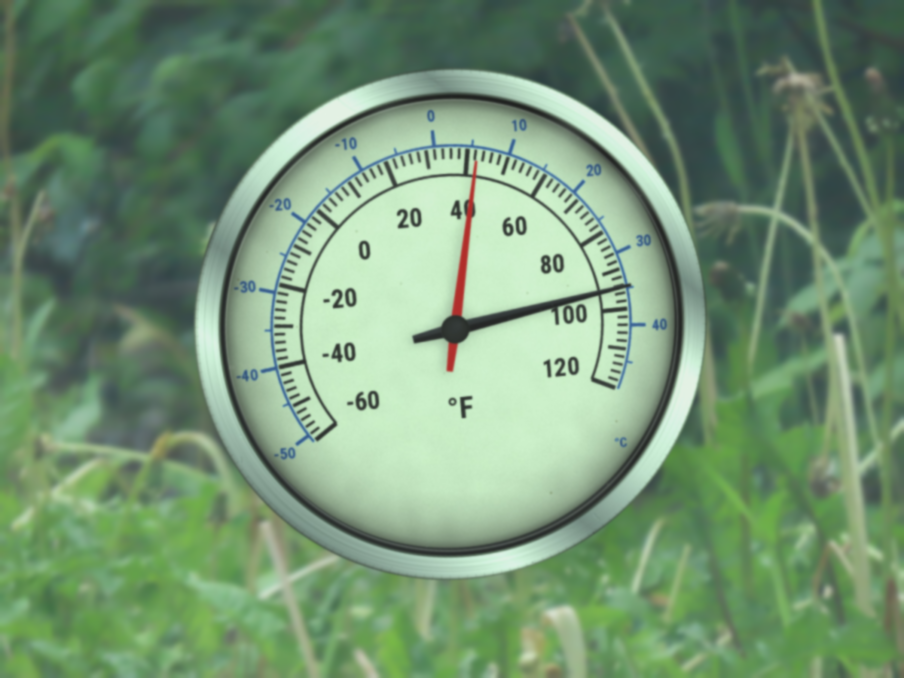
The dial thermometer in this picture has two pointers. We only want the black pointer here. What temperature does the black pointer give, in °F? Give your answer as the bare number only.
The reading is 94
